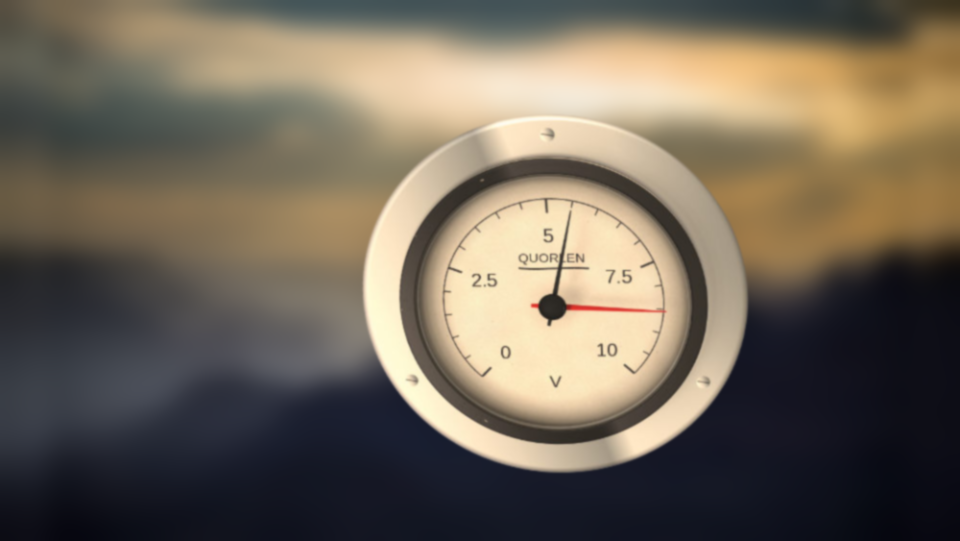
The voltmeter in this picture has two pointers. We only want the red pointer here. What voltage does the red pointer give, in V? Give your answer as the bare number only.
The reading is 8.5
